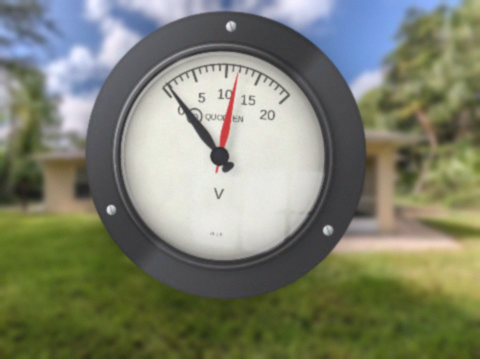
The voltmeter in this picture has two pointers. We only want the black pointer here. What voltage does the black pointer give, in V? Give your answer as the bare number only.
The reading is 1
